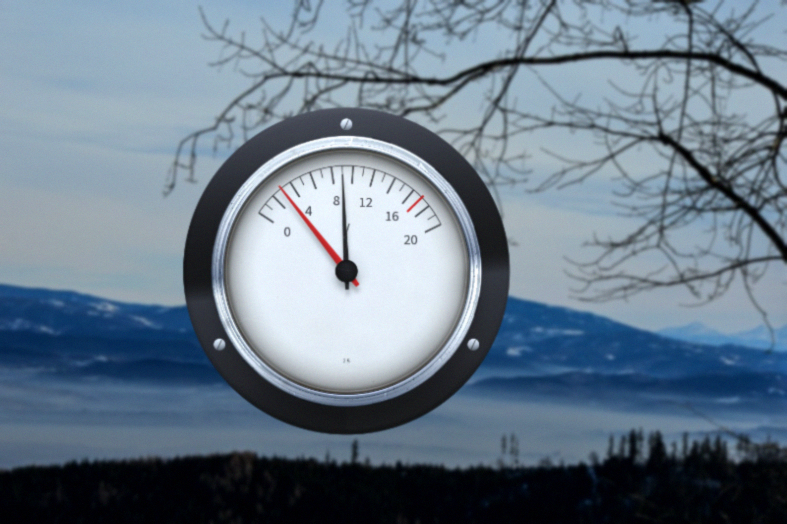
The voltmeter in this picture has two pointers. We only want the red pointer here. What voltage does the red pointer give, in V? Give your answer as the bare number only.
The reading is 3
